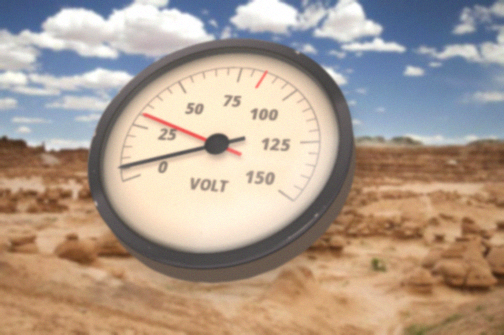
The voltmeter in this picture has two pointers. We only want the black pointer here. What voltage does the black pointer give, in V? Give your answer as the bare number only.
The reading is 5
